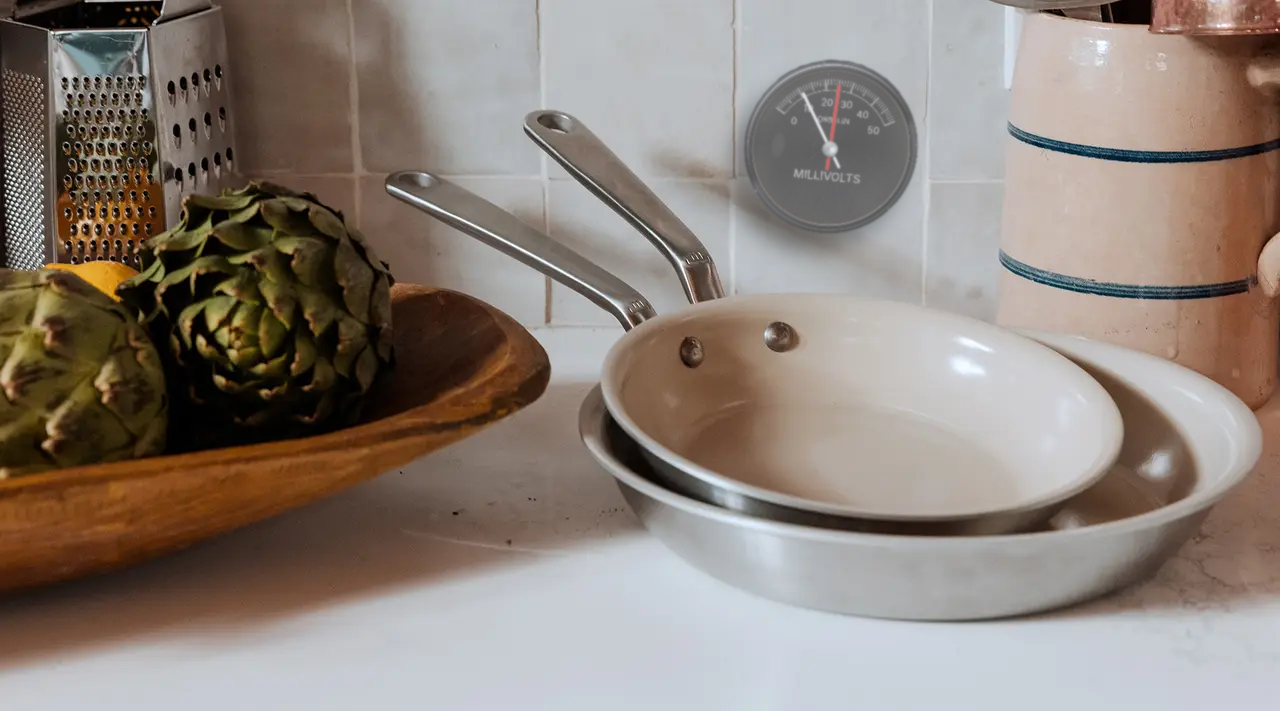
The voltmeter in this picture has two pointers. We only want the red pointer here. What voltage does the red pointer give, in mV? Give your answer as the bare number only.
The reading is 25
